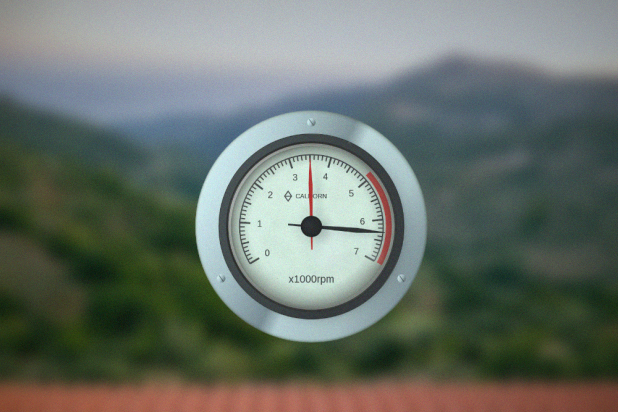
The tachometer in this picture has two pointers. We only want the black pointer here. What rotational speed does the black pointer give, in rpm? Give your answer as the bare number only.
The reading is 6300
